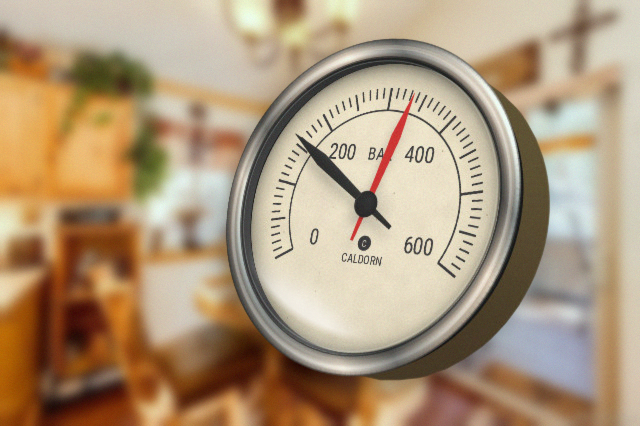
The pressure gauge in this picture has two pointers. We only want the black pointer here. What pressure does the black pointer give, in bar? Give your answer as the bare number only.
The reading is 160
